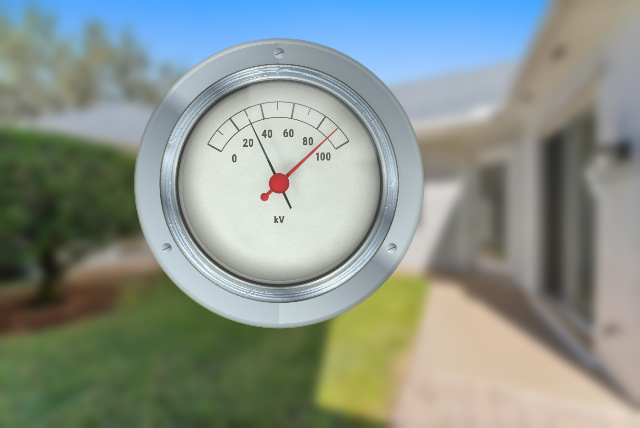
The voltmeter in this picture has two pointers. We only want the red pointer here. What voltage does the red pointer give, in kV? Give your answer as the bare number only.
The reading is 90
